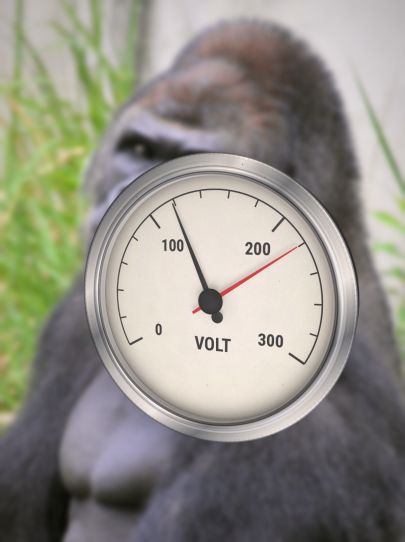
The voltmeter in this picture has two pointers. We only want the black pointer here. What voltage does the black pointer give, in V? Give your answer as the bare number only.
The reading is 120
